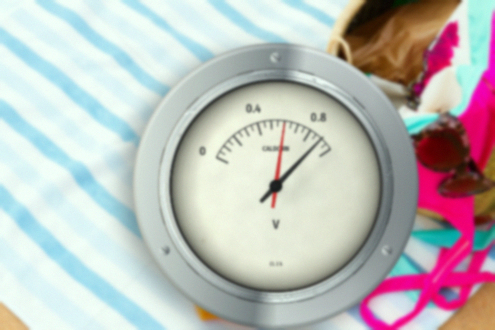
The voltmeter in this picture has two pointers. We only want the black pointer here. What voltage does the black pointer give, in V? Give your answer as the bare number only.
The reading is 0.9
